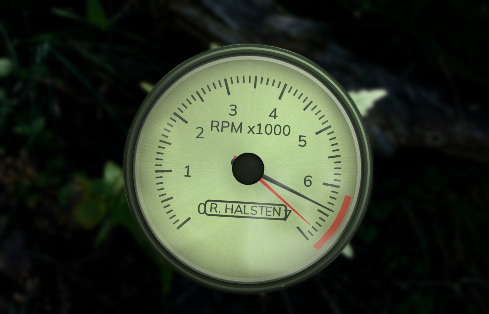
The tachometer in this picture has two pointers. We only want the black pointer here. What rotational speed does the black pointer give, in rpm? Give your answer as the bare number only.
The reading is 6400
